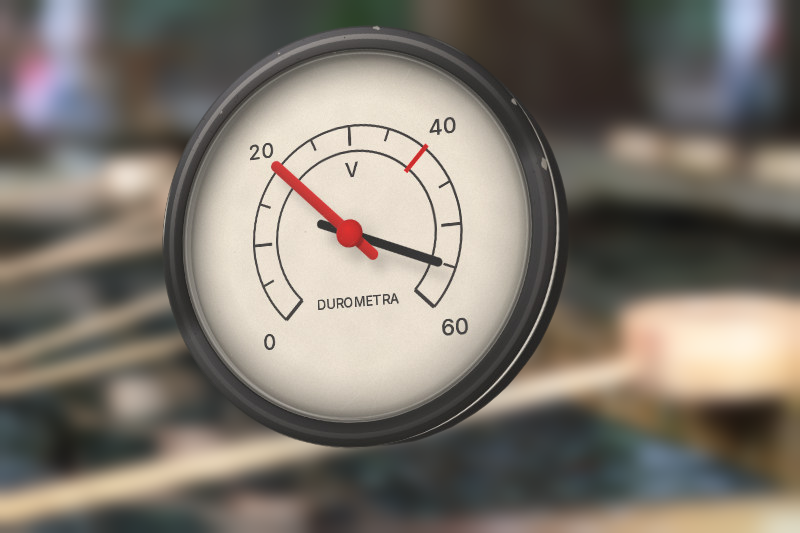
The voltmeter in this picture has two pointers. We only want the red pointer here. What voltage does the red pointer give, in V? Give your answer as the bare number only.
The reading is 20
